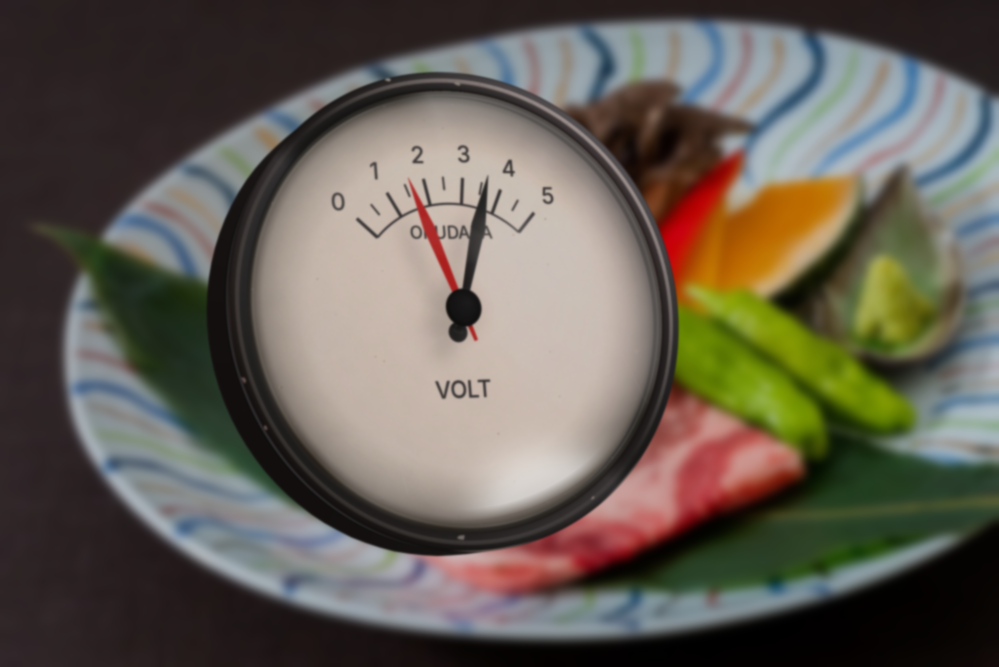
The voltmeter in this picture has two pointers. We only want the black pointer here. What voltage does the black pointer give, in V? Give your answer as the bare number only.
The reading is 3.5
